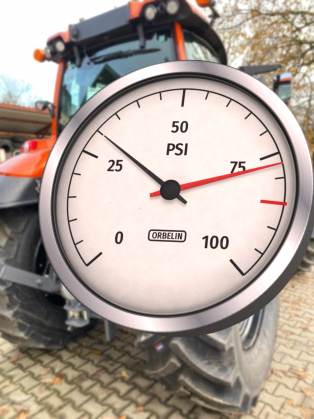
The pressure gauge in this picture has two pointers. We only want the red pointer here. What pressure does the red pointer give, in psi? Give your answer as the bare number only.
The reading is 77.5
